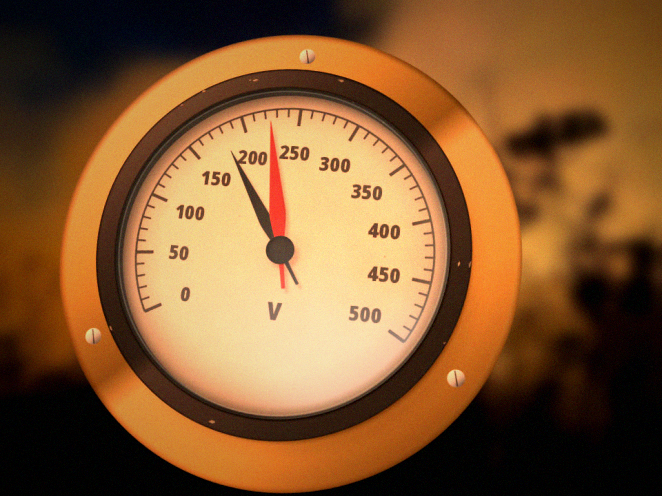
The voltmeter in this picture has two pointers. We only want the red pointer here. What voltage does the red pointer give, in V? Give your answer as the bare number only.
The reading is 225
